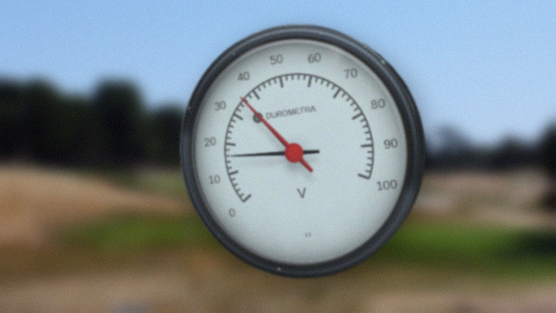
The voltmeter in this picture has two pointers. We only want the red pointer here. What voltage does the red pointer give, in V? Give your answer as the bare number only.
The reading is 36
